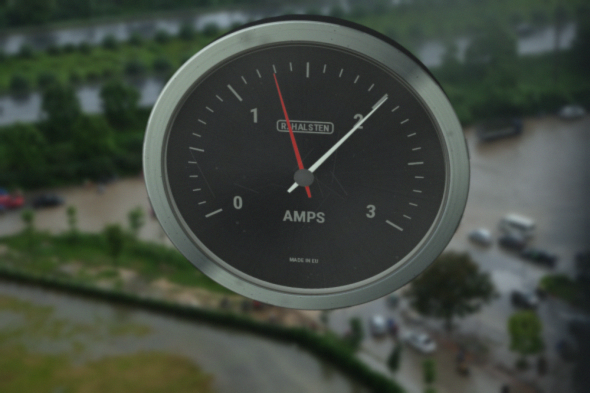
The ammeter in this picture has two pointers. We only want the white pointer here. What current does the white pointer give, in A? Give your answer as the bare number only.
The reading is 2
